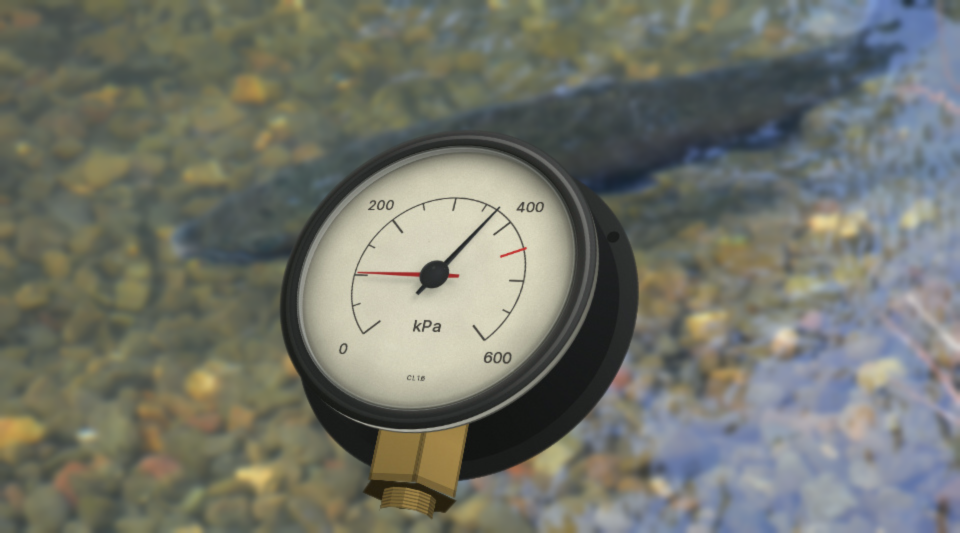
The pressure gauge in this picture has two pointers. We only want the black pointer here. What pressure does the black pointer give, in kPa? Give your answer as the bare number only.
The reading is 375
